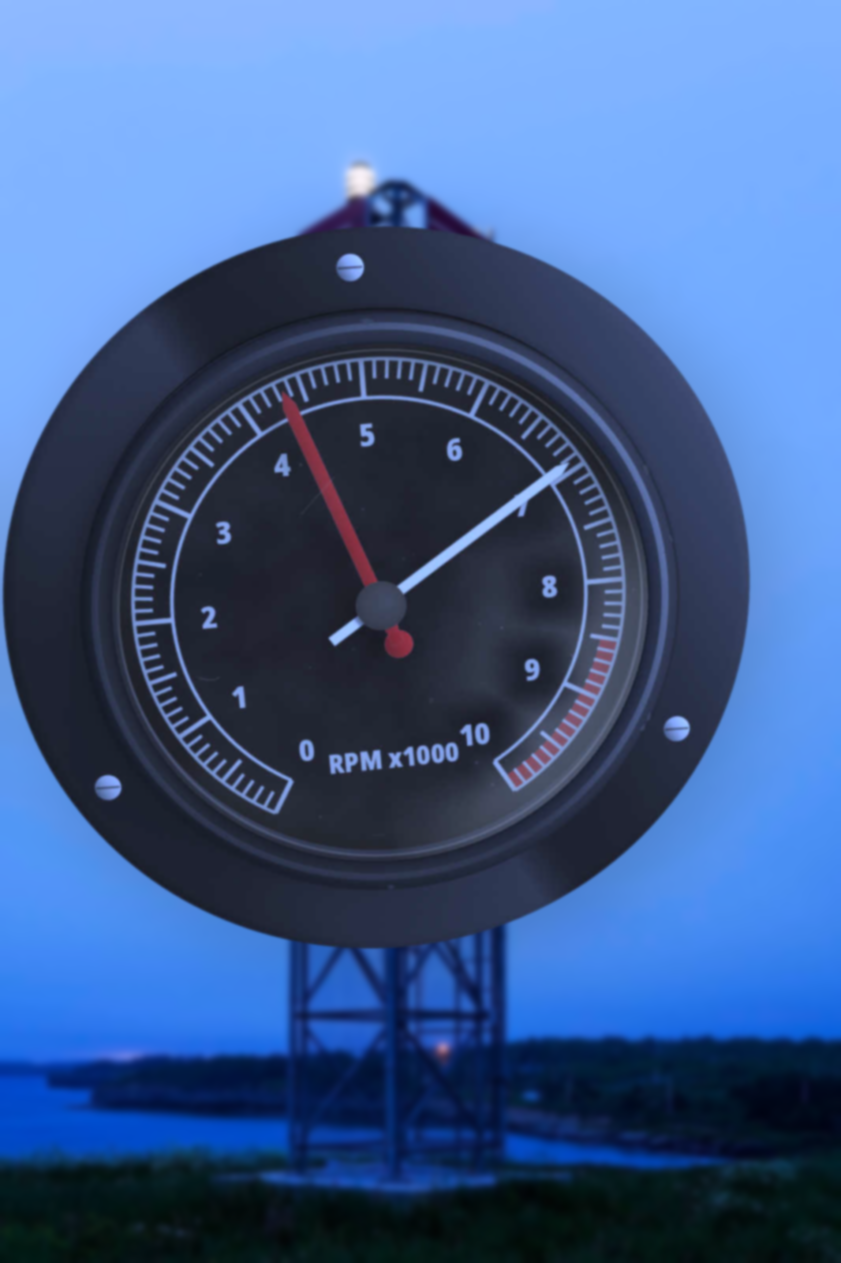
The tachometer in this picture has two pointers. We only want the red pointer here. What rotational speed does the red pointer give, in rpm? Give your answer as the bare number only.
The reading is 4350
